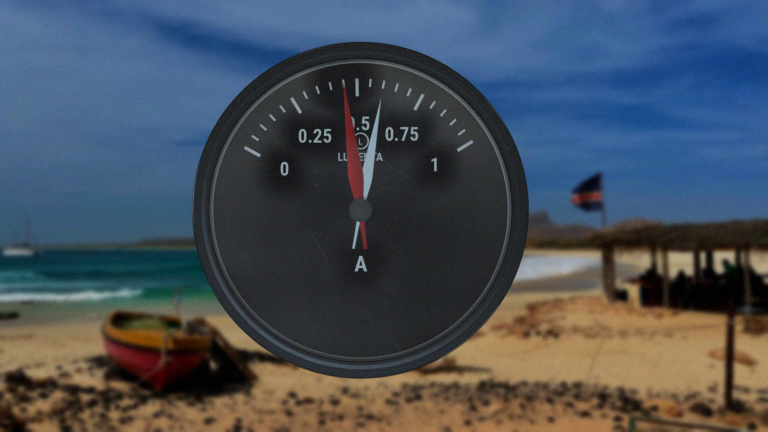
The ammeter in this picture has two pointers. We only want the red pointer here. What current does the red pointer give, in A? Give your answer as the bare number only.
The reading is 0.45
